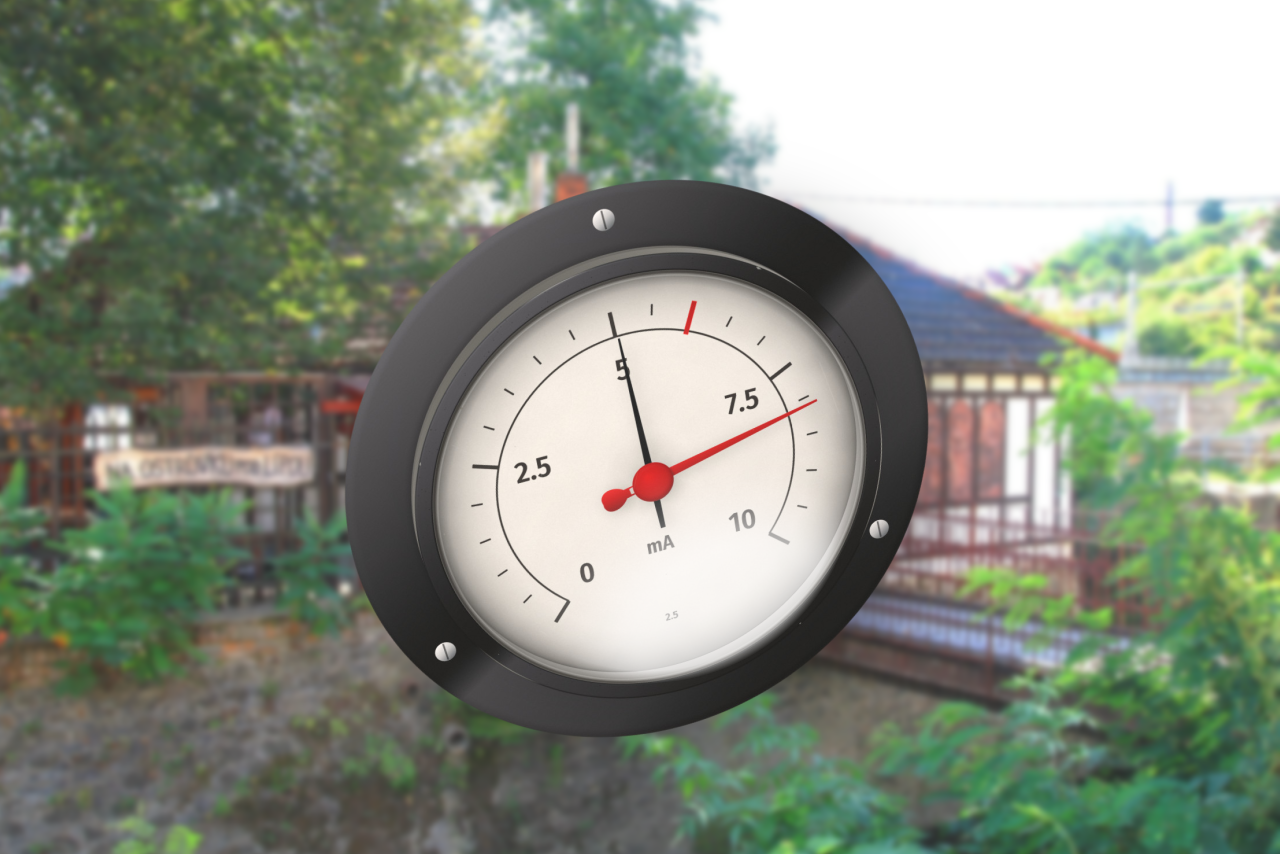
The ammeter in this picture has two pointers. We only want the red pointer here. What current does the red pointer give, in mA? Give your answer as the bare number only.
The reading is 8
